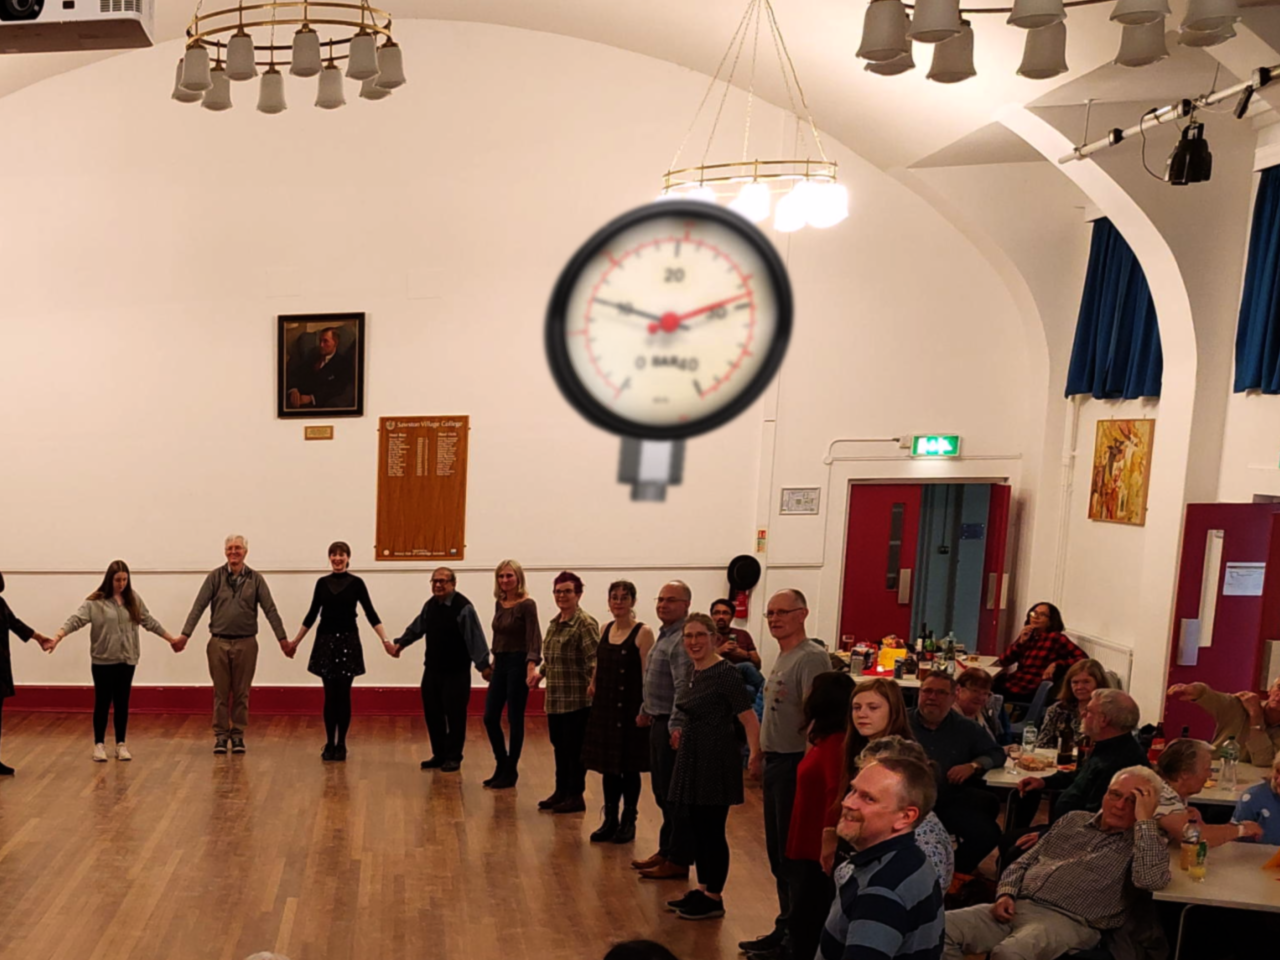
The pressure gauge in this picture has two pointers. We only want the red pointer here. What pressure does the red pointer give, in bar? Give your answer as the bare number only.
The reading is 29
